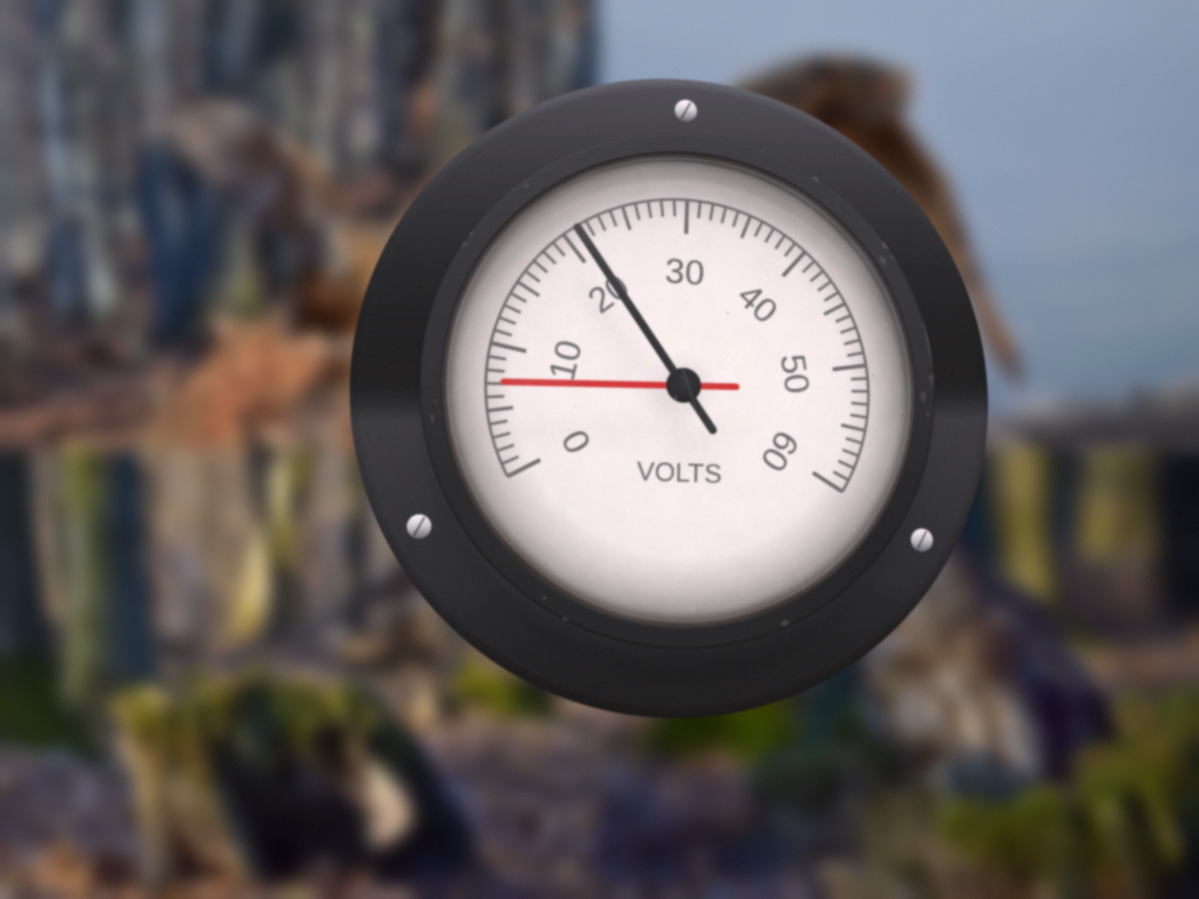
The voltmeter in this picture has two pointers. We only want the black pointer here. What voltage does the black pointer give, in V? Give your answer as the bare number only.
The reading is 21
